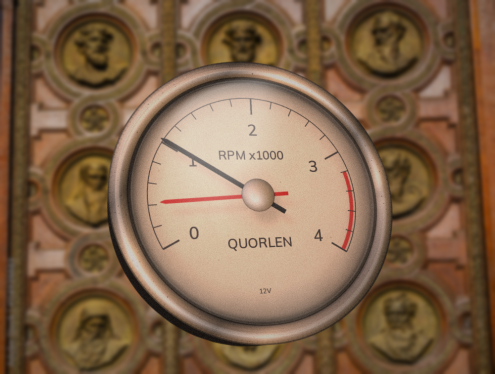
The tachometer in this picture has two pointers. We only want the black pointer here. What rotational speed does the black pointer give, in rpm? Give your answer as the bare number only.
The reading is 1000
